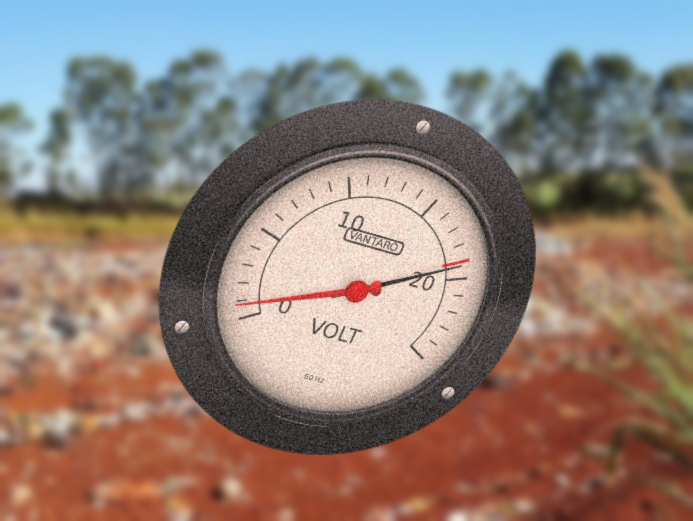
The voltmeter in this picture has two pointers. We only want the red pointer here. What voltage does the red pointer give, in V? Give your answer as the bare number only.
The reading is 1
